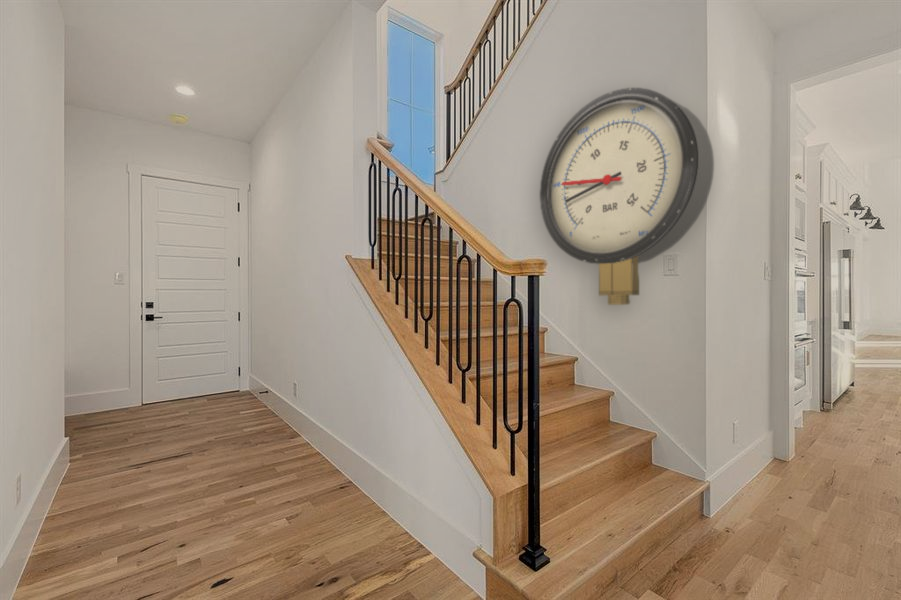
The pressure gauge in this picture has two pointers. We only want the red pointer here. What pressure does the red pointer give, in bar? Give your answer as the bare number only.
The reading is 5
